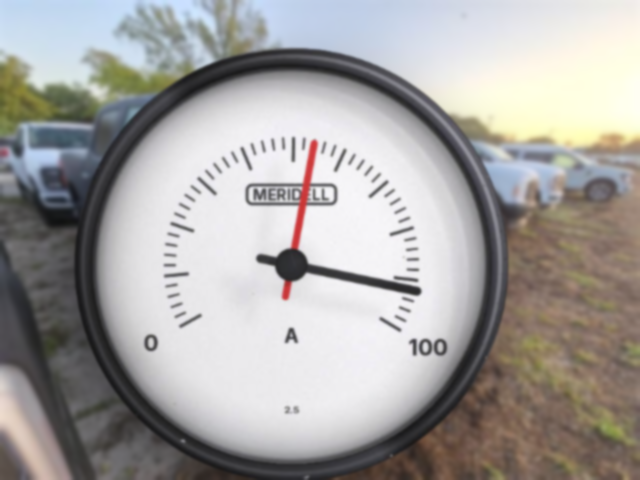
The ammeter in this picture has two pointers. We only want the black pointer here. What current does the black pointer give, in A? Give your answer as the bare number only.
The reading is 92
